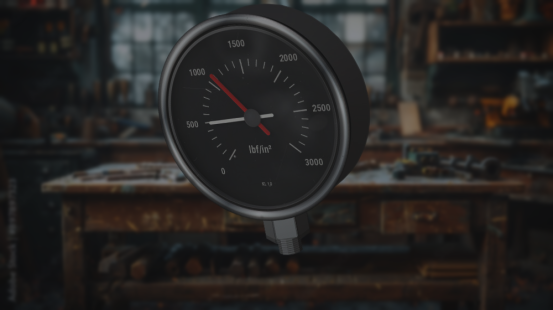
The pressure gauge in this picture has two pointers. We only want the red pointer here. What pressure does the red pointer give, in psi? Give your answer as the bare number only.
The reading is 1100
